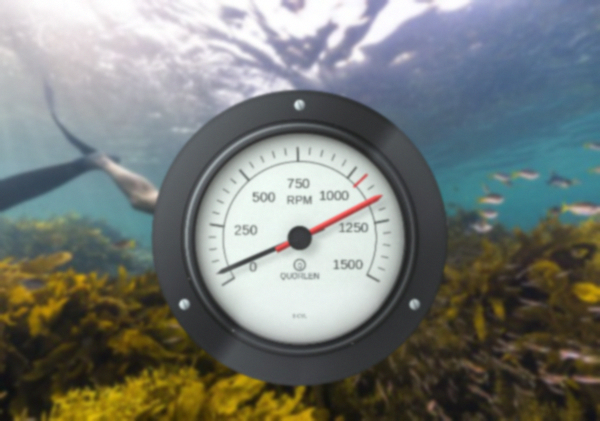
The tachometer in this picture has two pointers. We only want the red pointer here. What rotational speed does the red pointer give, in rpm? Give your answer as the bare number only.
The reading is 1150
